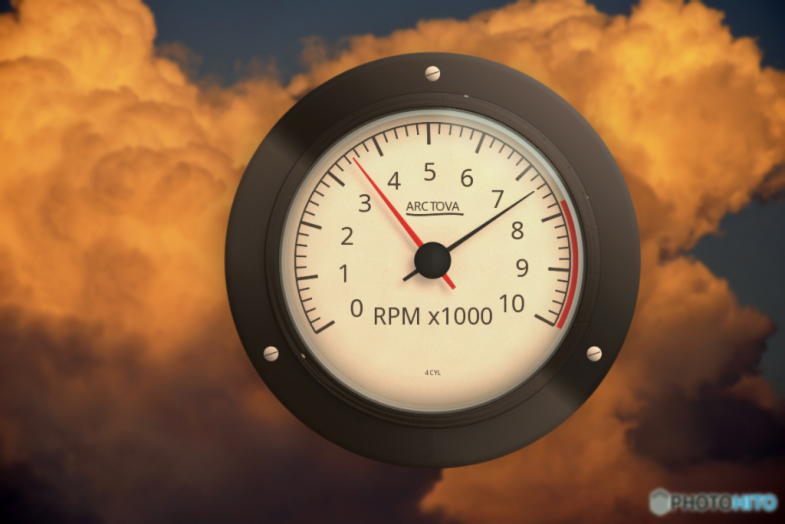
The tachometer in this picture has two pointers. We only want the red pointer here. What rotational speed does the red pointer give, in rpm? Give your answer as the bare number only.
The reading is 3500
